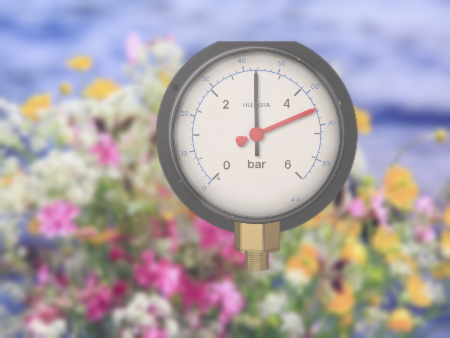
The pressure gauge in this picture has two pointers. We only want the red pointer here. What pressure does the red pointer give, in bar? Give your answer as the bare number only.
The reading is 4.5
